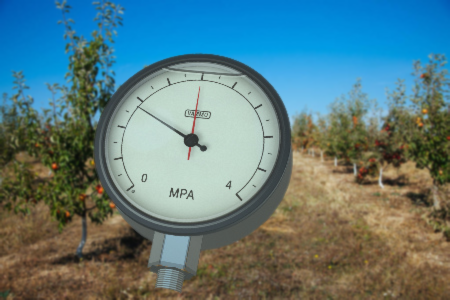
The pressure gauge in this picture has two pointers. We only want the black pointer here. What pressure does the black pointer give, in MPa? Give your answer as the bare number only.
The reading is 1.1
